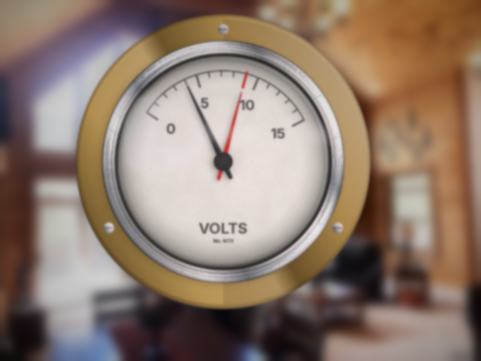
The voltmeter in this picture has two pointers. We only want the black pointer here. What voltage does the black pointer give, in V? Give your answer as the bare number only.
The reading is 4
